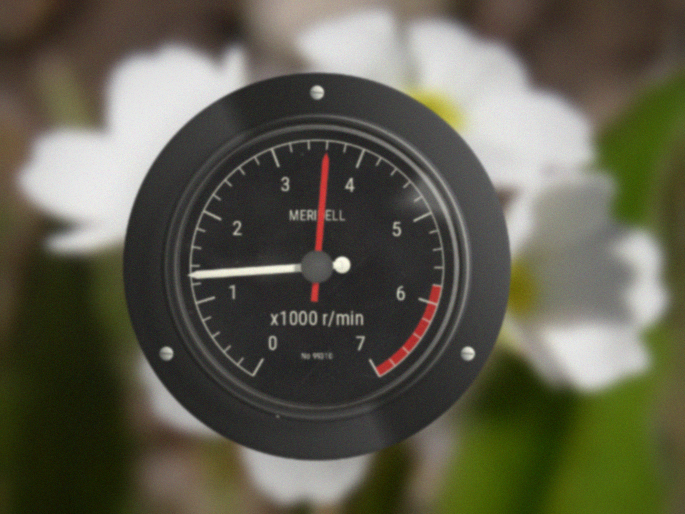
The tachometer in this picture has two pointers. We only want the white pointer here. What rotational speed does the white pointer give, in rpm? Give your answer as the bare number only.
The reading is 1300
